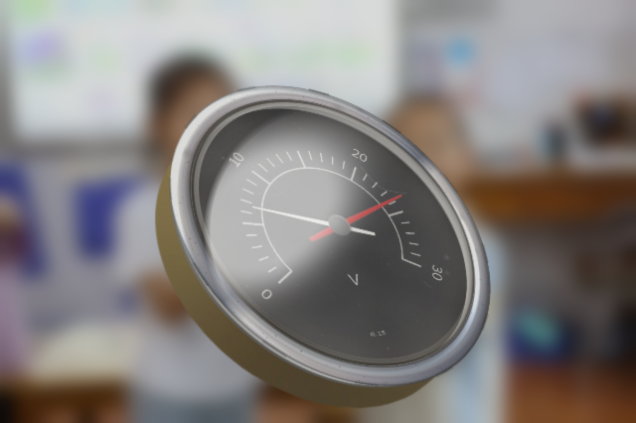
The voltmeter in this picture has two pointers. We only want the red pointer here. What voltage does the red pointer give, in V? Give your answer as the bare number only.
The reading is 24
